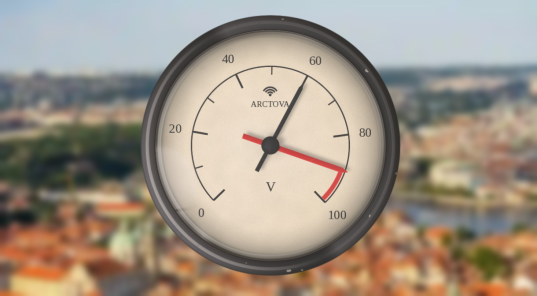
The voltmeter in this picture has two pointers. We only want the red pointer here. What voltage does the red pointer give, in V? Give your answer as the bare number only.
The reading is 90
